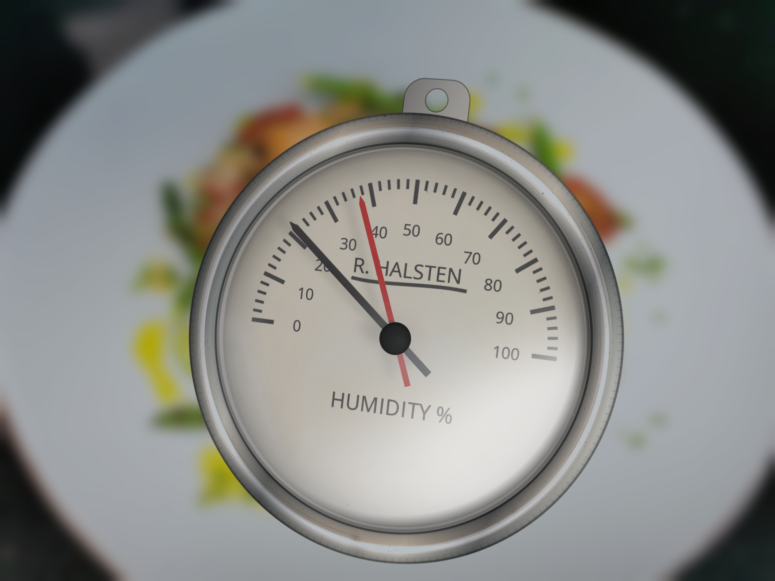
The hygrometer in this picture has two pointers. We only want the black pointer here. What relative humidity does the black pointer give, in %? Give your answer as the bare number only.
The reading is 22
